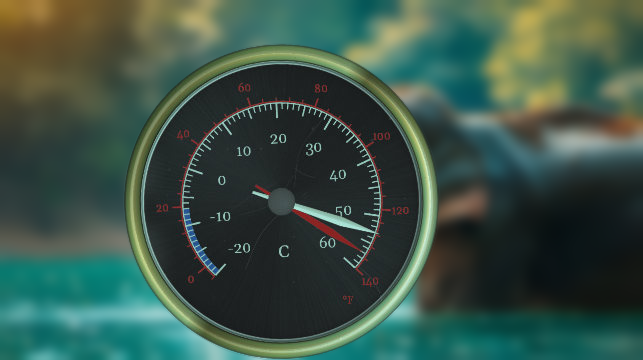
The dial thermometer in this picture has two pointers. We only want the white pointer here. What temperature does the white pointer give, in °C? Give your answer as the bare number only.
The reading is 53
